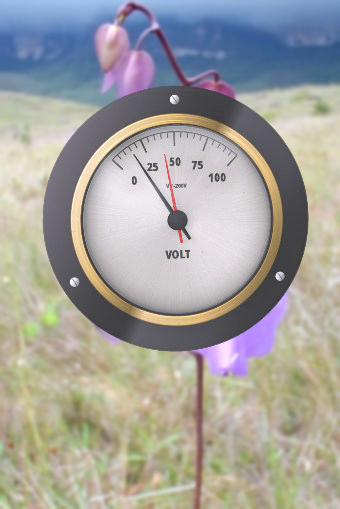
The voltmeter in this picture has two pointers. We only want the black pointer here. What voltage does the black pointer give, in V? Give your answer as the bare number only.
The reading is 15
